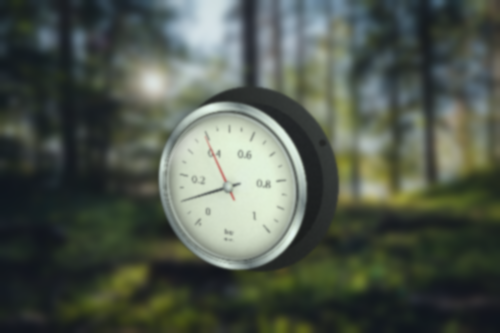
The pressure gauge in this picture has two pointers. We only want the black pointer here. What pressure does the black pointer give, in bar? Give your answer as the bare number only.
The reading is 0.1
